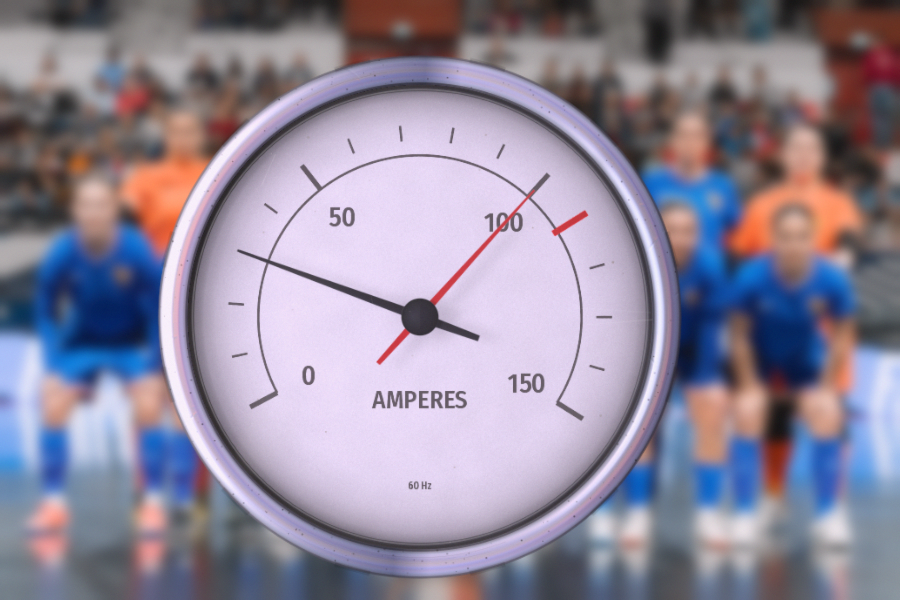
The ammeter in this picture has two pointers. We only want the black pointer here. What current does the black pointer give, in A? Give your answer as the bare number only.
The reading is 30
